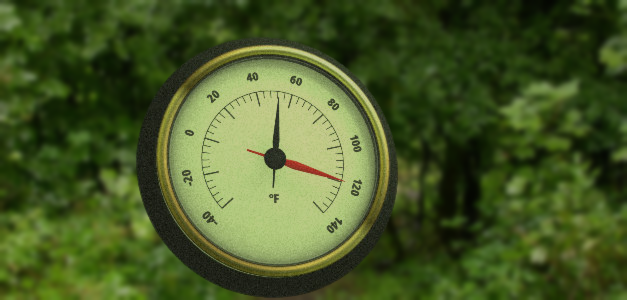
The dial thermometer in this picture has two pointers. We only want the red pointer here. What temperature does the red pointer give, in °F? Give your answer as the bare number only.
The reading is 120
